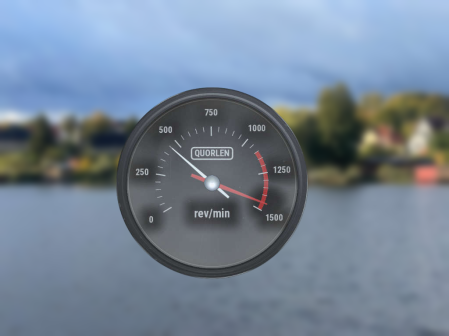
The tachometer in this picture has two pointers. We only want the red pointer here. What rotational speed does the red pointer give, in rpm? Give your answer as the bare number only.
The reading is 1450
